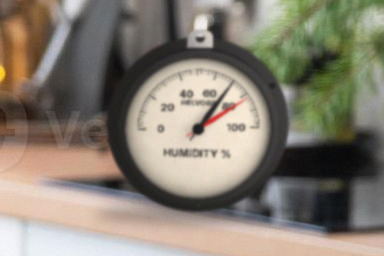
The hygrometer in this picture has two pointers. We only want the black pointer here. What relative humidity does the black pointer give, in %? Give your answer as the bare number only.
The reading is 70
